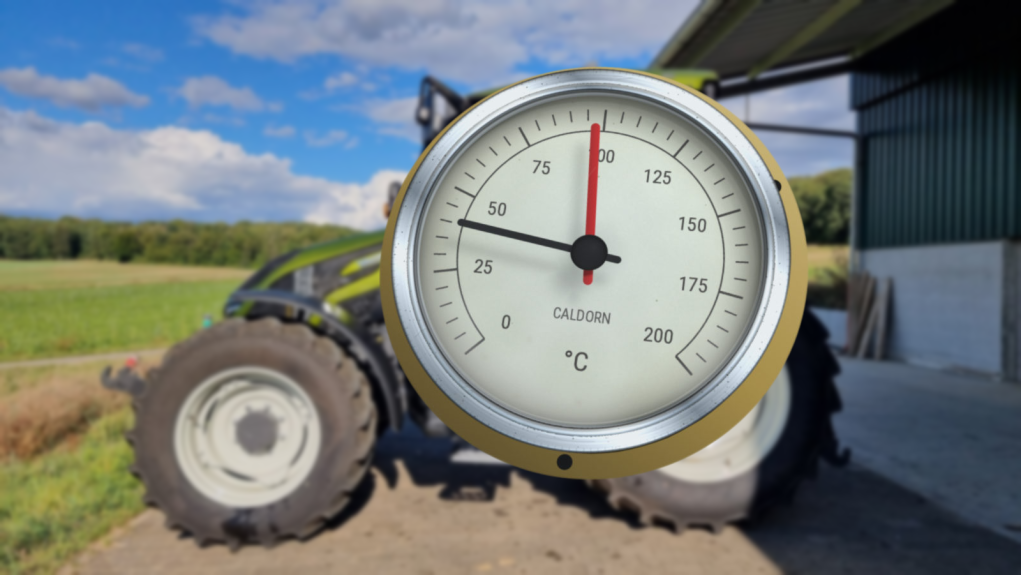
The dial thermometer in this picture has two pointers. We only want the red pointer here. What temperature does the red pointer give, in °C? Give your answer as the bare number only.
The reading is 97.5
